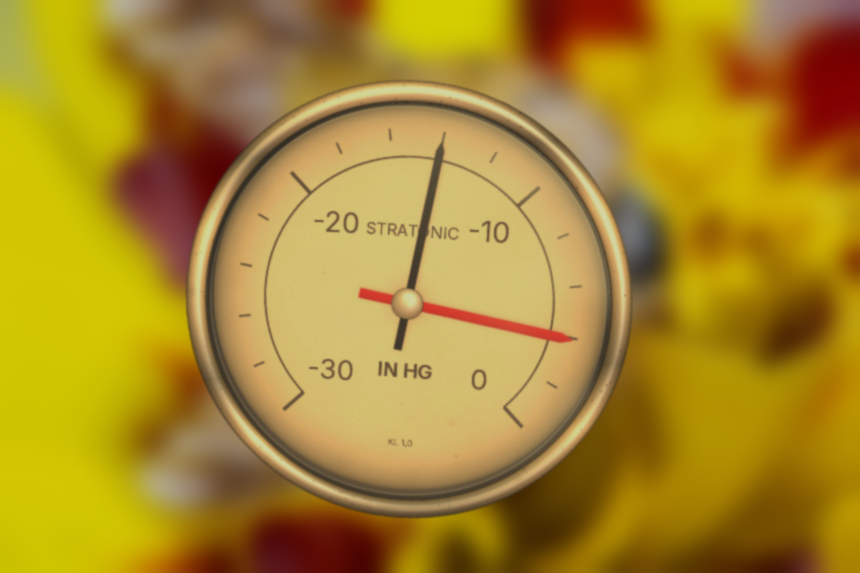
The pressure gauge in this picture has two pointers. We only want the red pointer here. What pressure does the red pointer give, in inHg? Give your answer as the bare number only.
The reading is -4
